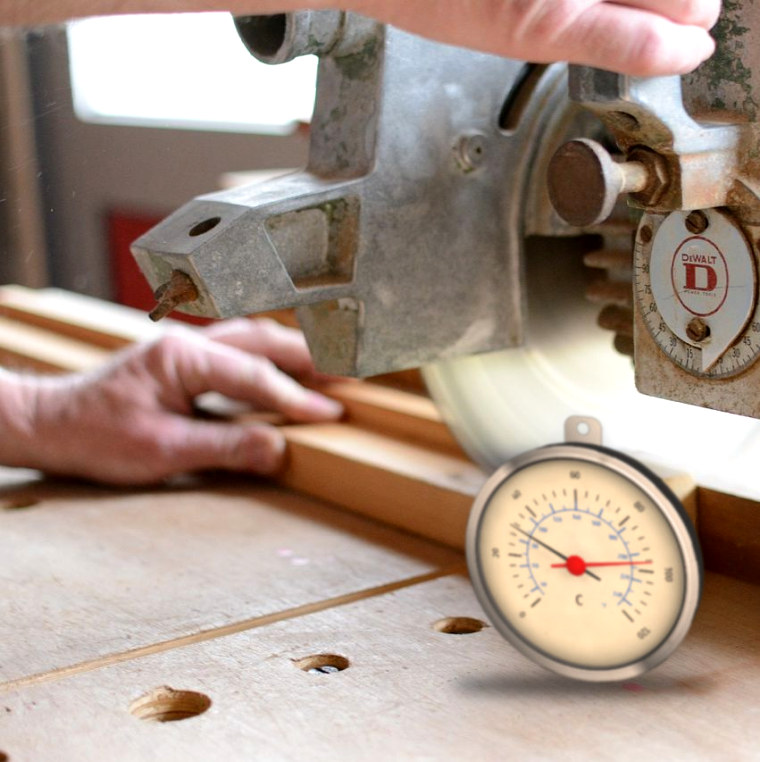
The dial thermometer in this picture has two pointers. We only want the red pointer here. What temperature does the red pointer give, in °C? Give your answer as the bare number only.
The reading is 96
